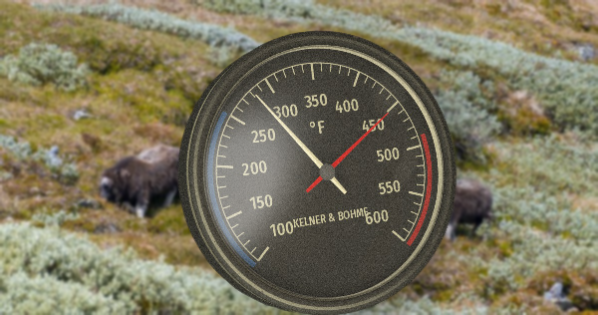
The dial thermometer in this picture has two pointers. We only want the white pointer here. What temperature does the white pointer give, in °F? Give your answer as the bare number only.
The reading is 280
